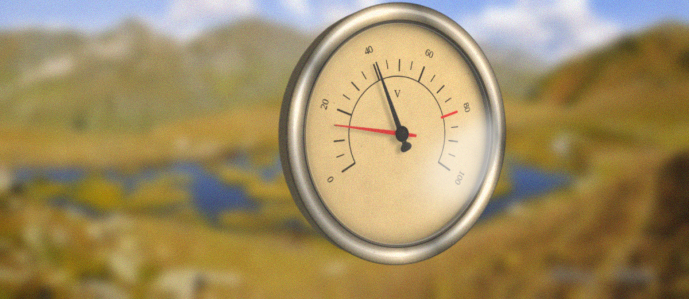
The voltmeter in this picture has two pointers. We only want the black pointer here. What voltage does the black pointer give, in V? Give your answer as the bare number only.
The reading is 40
